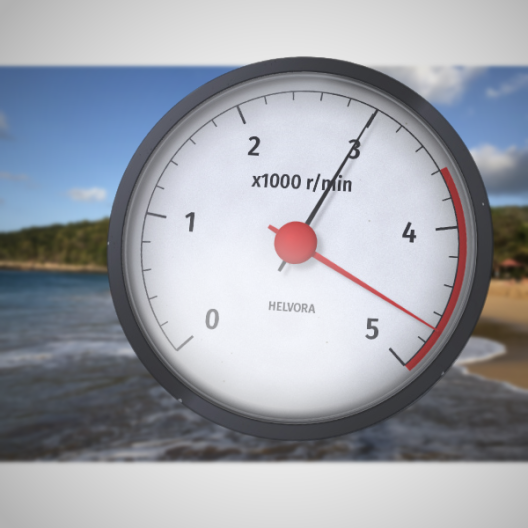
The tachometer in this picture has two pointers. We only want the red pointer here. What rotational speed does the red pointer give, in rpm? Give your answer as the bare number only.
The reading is 4700
